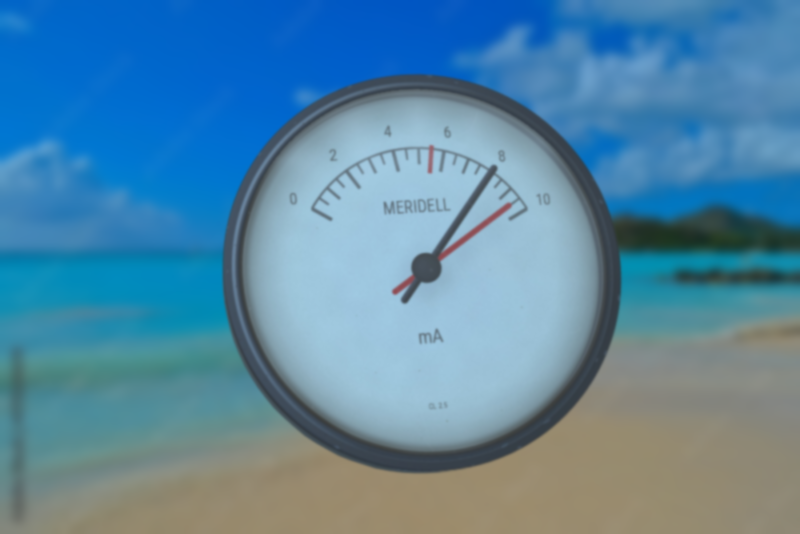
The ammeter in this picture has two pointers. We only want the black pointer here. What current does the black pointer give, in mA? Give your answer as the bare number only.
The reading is 8
